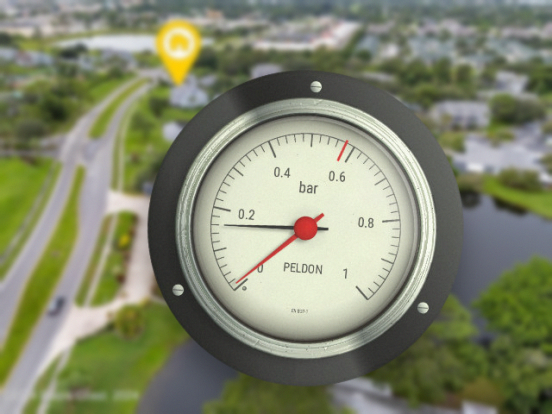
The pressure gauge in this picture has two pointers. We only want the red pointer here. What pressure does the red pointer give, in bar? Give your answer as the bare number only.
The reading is 0.01
